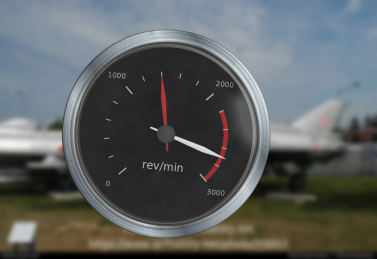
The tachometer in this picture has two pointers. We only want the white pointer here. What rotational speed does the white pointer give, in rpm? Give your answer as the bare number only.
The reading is 2700
